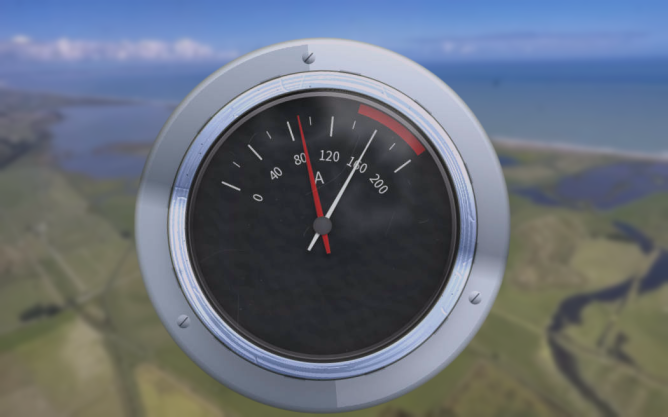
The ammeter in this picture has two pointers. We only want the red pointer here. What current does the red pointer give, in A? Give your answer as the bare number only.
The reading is 90
